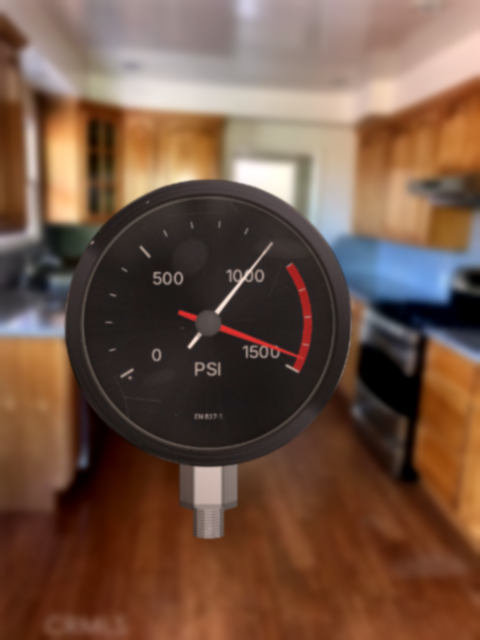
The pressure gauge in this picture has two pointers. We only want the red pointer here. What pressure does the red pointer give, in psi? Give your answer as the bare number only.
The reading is 1450
